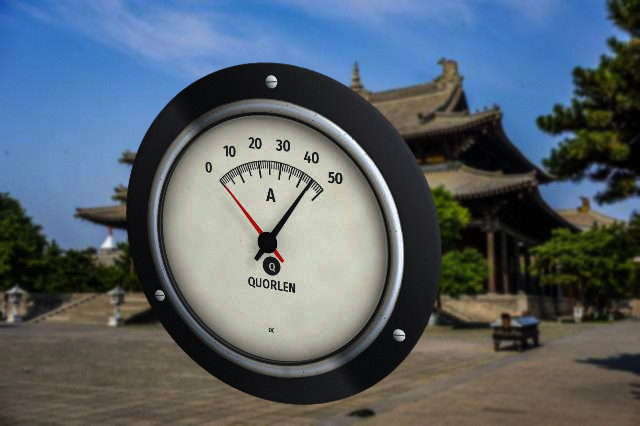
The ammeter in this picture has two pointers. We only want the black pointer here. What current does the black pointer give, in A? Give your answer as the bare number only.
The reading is 45
